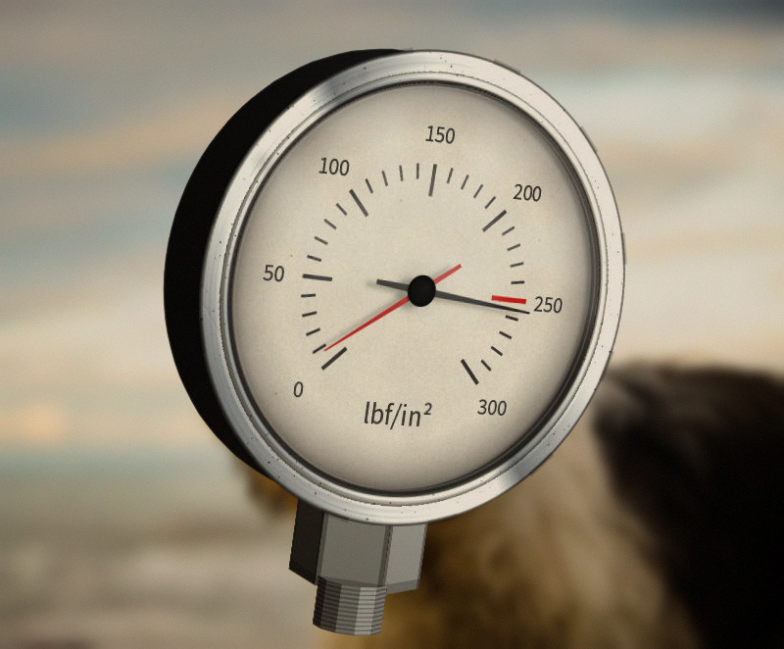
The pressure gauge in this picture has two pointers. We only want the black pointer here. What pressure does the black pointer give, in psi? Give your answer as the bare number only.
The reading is 255
